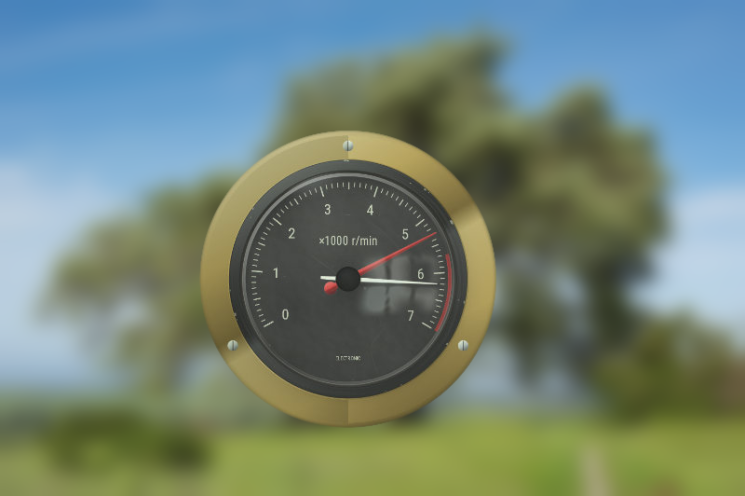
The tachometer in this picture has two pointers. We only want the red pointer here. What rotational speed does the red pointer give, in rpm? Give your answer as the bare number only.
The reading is 5300
